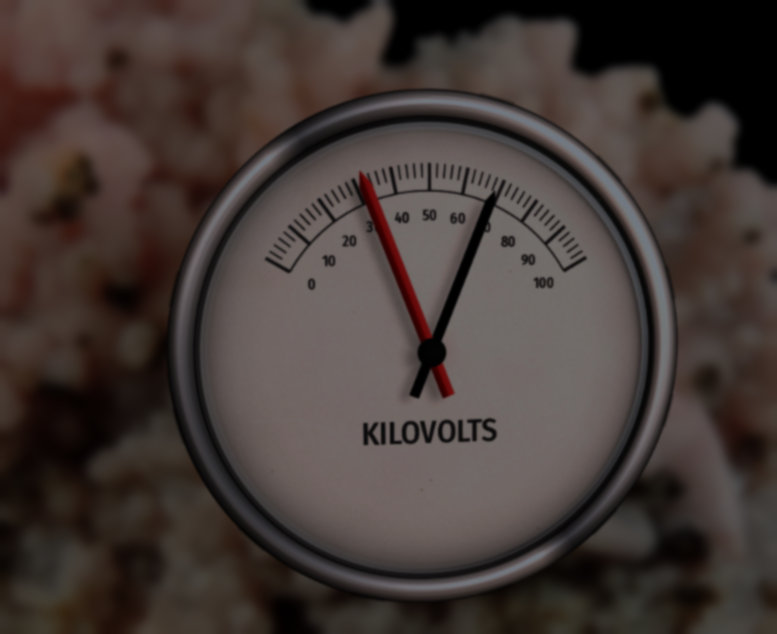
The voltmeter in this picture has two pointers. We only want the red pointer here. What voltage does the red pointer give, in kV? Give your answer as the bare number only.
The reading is 32
